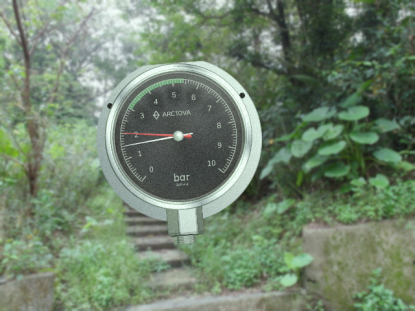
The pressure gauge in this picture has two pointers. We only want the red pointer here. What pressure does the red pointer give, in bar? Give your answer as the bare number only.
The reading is 2
